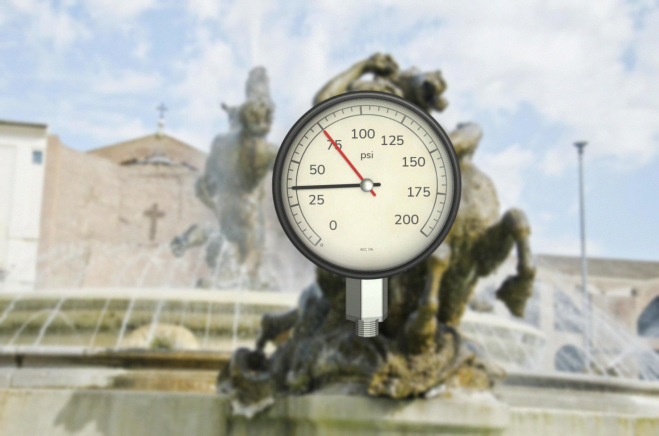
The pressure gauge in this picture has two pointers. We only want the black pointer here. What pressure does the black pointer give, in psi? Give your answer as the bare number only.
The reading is 35
